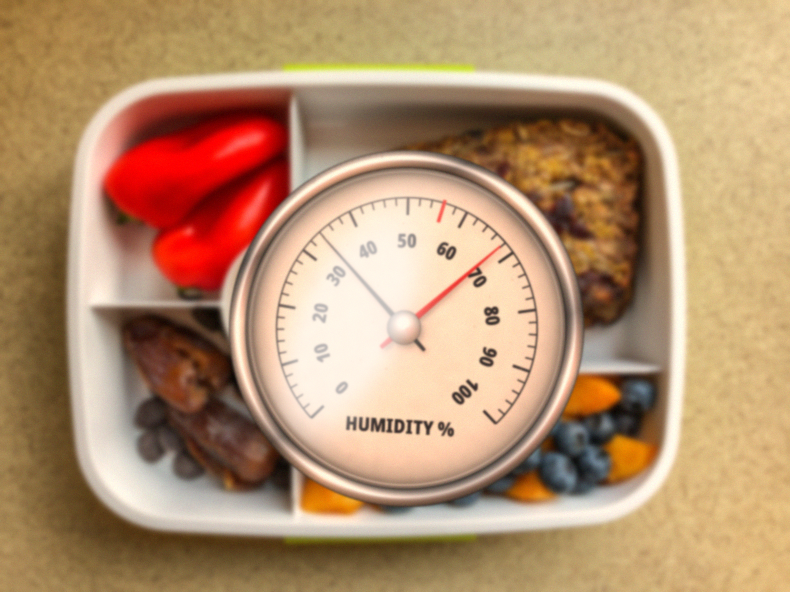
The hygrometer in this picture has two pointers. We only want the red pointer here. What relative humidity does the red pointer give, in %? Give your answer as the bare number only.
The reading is 68
